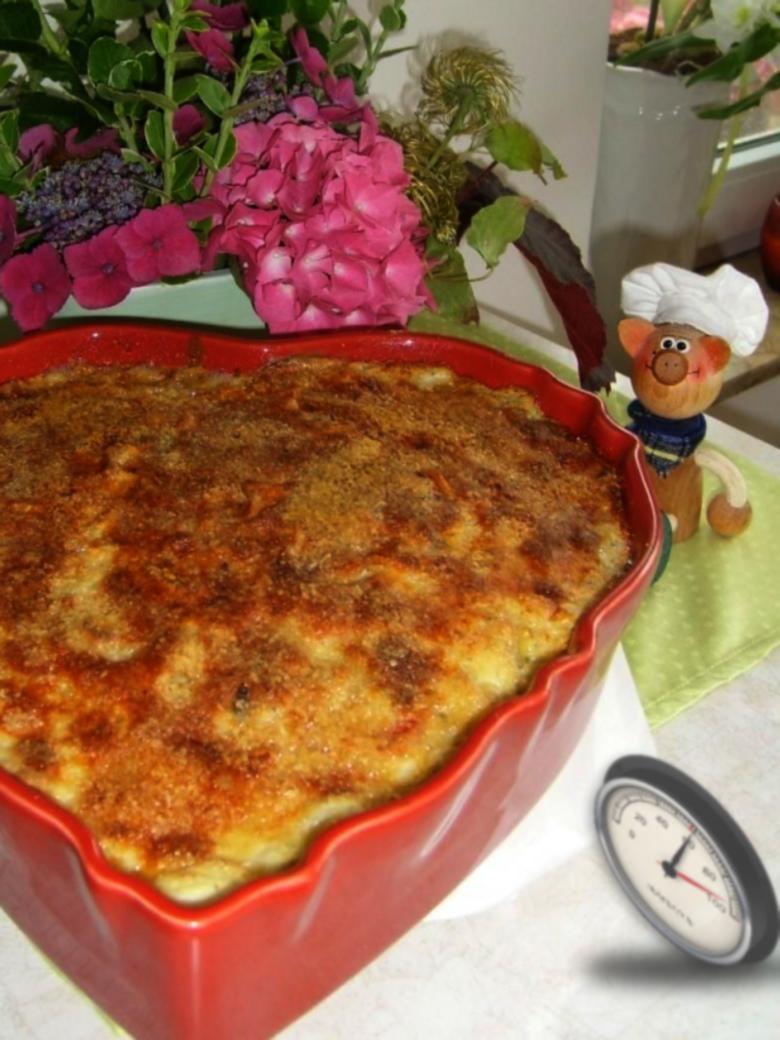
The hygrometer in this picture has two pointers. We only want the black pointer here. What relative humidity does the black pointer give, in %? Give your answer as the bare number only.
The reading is 60
